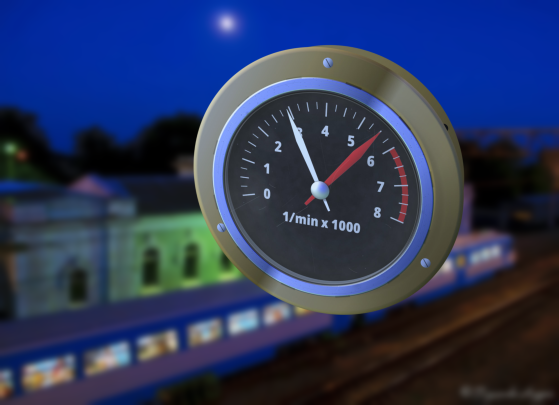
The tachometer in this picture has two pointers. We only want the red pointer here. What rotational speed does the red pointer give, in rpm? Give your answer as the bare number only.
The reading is 5500
